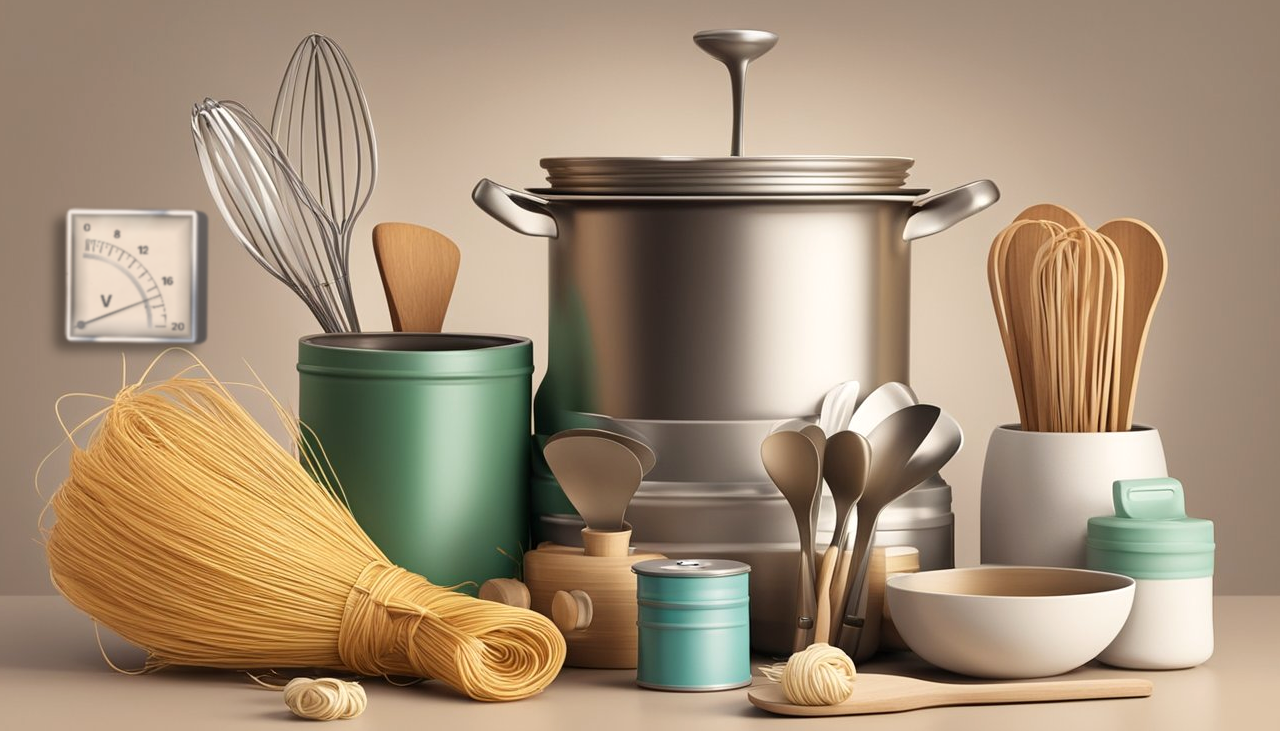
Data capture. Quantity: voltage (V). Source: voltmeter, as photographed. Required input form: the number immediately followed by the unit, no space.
17V
